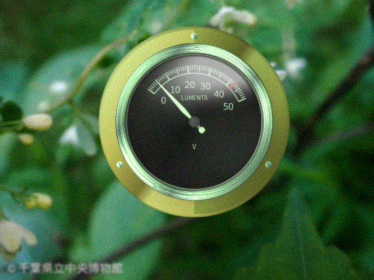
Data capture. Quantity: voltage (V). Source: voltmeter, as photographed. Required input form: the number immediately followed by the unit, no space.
5V
